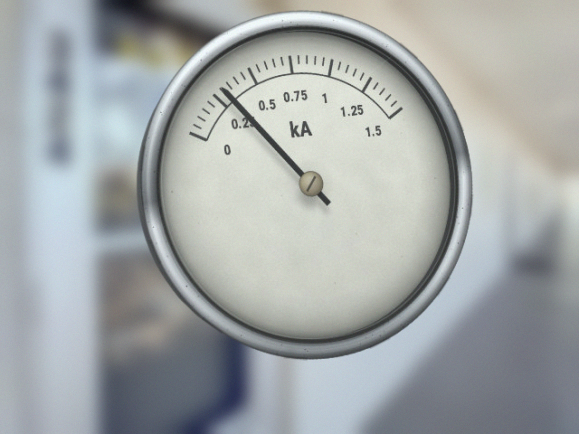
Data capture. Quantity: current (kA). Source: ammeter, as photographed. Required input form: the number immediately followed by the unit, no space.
0.3kA
